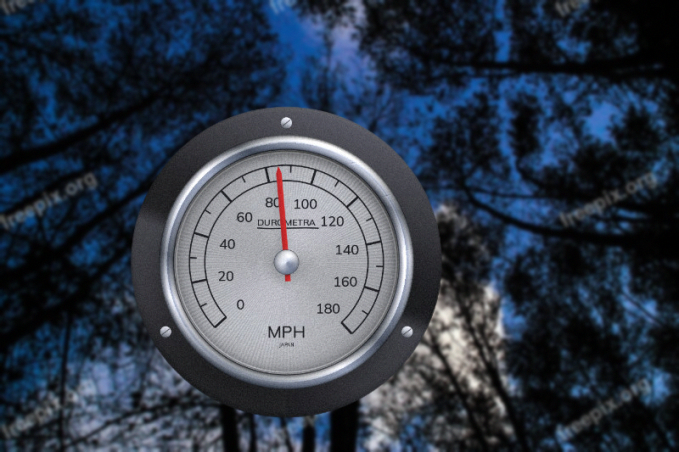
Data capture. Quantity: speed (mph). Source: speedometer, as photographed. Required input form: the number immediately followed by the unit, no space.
85mph
